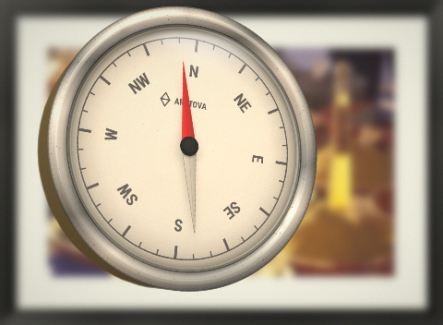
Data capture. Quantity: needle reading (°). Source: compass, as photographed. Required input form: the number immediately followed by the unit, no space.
350°
